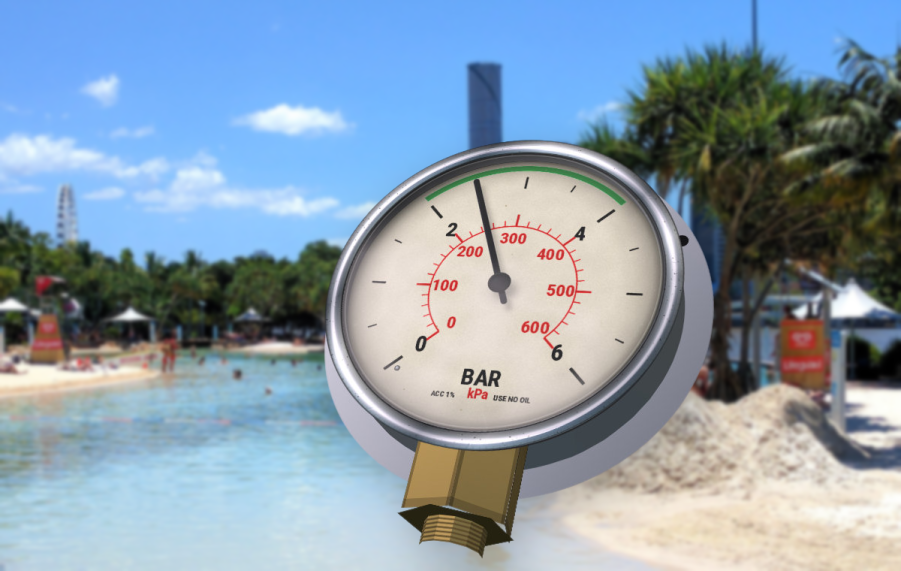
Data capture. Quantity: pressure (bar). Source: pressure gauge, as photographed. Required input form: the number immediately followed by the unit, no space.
2.5bar
